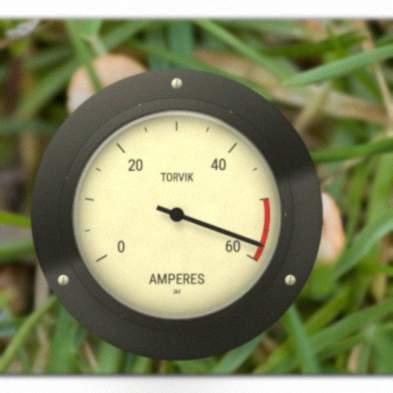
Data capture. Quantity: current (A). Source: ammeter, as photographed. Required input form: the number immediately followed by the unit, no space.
57.5A
